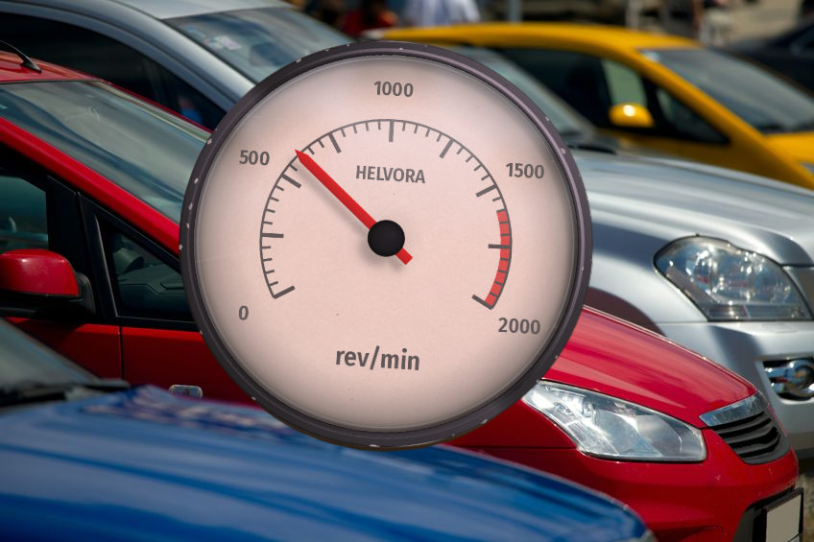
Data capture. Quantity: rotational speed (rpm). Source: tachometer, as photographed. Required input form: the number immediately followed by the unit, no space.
600rpm
